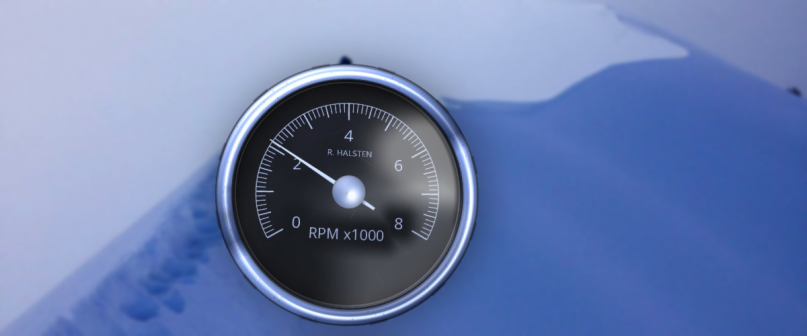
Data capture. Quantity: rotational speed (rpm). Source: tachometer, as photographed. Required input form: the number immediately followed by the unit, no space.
2100rpm
